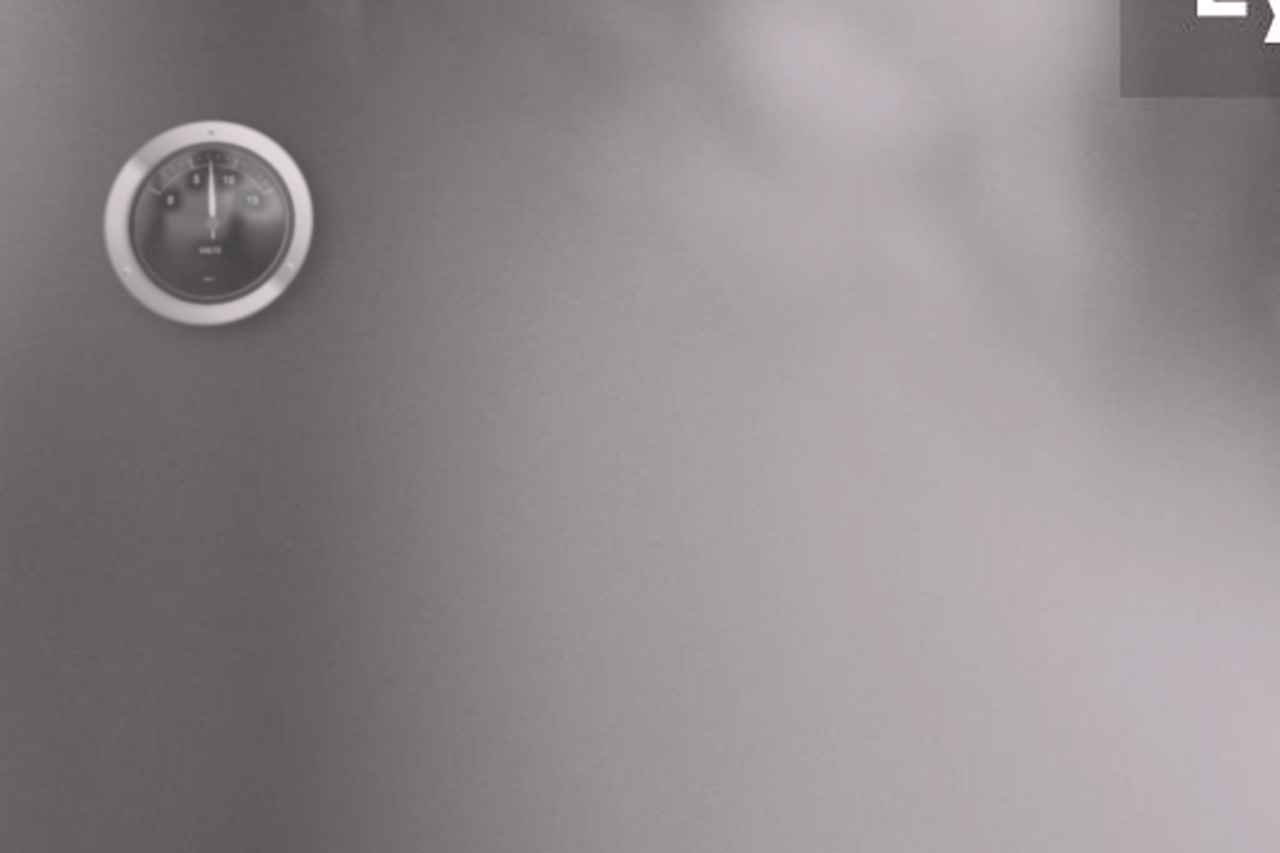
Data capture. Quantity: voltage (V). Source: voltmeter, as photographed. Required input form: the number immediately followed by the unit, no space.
7V
